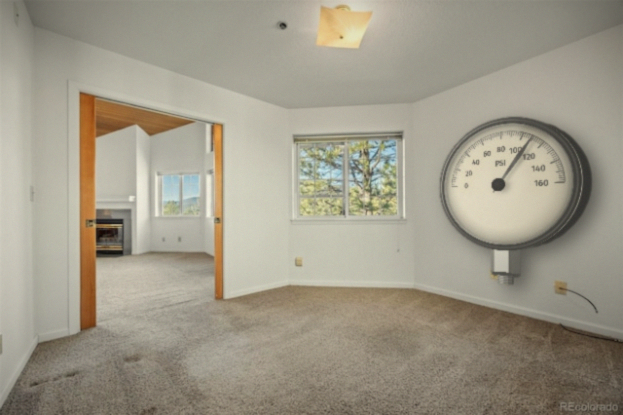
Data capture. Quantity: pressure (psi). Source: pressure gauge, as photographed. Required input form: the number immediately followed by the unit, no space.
110psi
